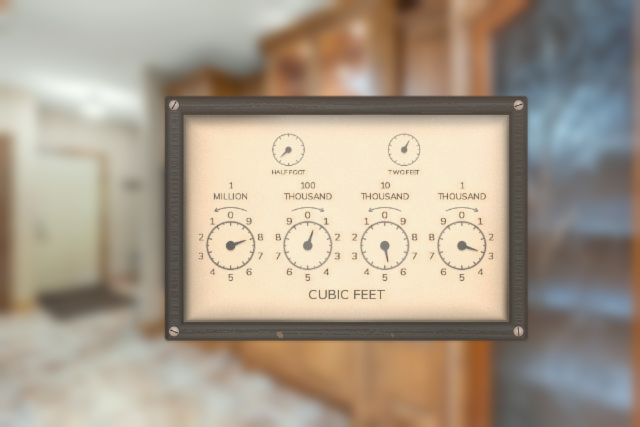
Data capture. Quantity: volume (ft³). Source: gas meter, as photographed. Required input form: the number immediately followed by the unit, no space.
805300ft³
